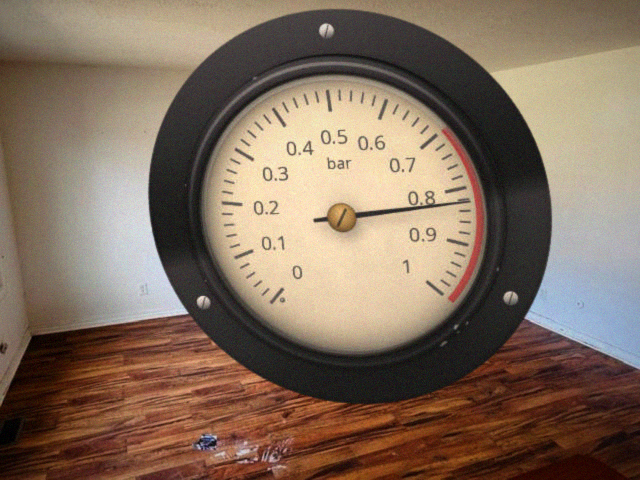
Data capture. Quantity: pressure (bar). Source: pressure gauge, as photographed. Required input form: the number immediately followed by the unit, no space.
0.82bar
